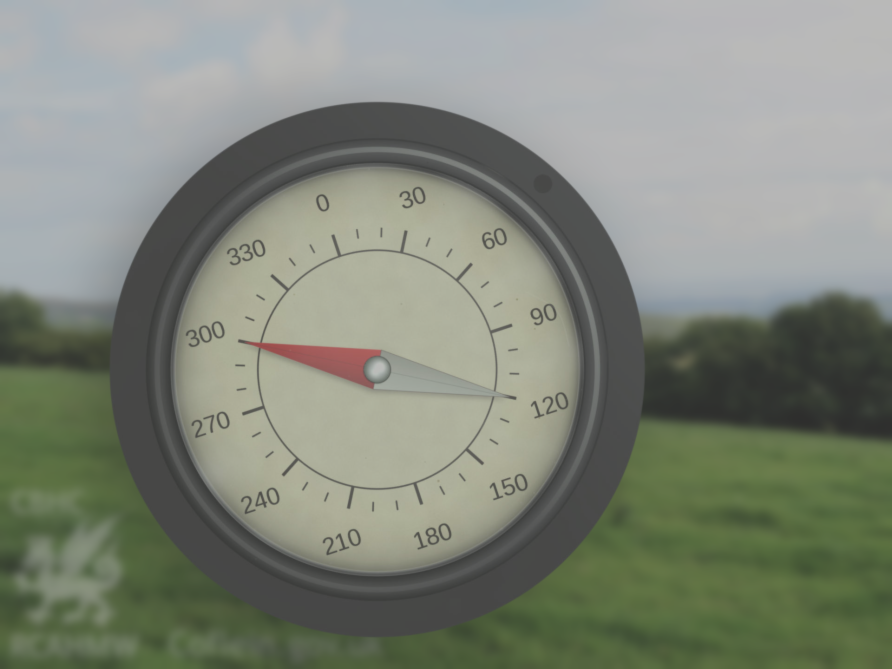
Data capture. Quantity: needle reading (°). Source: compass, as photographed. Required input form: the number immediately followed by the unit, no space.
300°
